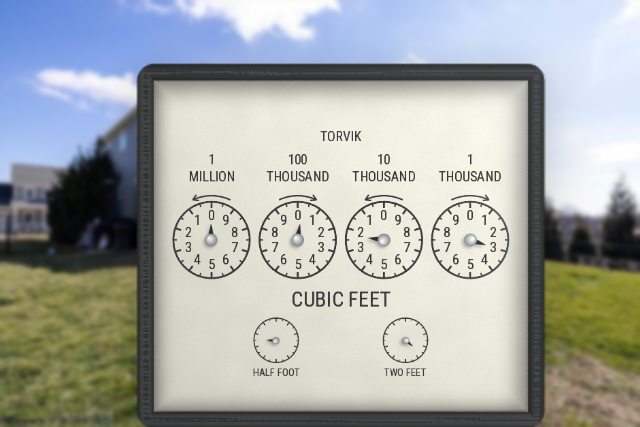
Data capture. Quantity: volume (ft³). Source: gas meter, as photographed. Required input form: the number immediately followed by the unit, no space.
2300ft³
